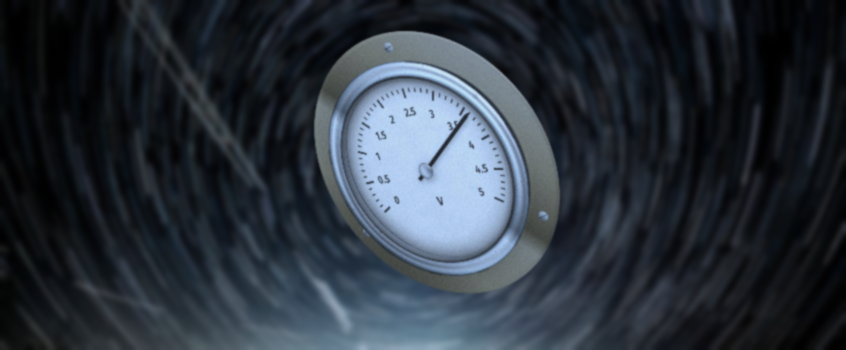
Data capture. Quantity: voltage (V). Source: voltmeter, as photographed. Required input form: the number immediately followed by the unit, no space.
3.6V
